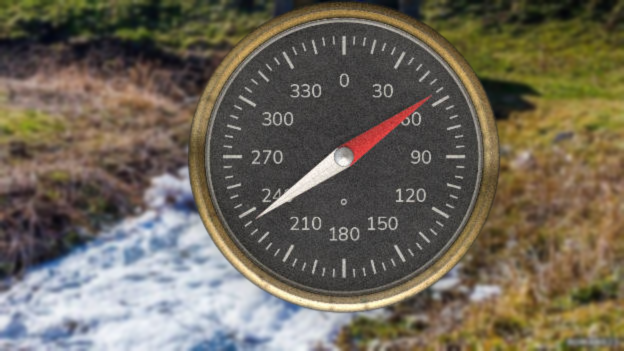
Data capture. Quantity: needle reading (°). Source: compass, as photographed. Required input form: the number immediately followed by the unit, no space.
55°
